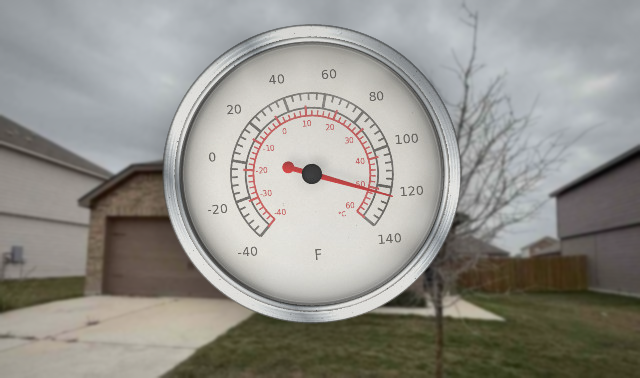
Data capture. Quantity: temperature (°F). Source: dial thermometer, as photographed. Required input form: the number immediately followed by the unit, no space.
124°F
